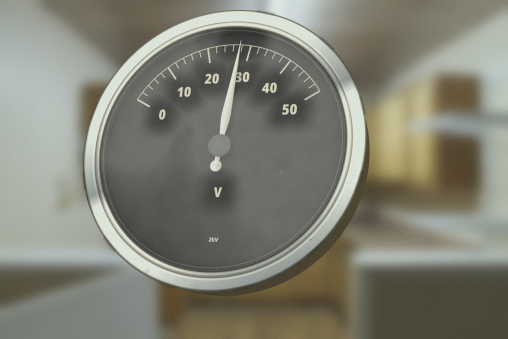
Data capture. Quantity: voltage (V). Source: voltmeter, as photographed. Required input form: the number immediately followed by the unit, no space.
28V
